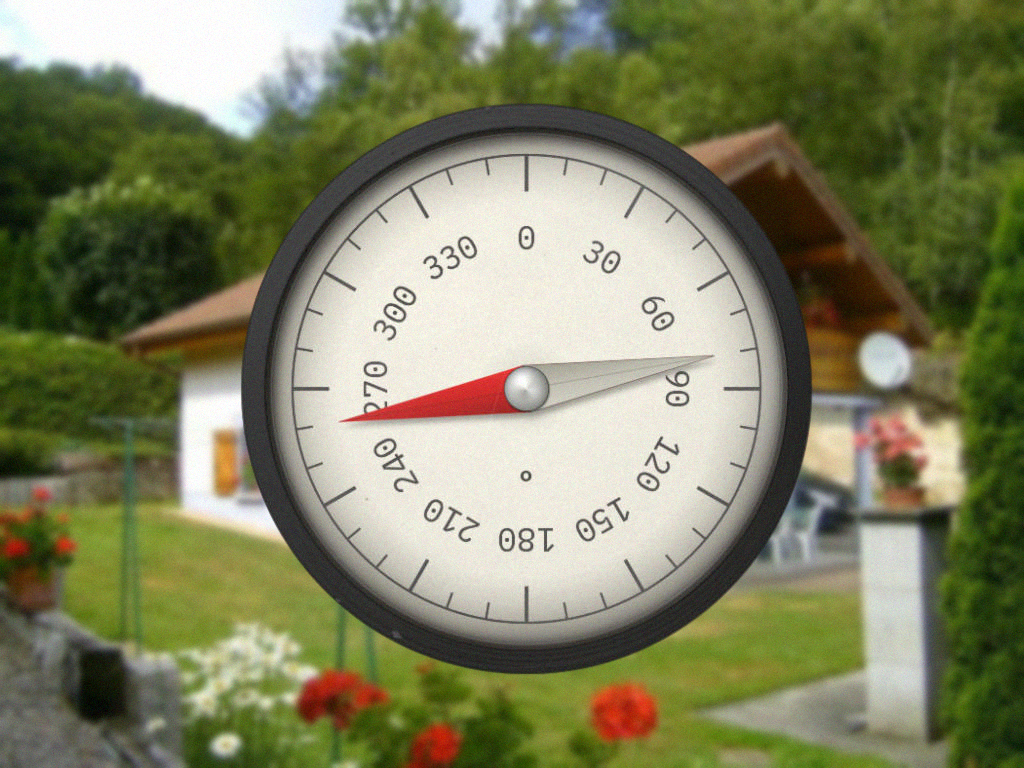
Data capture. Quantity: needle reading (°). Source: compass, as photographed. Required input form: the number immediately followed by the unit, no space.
260°
